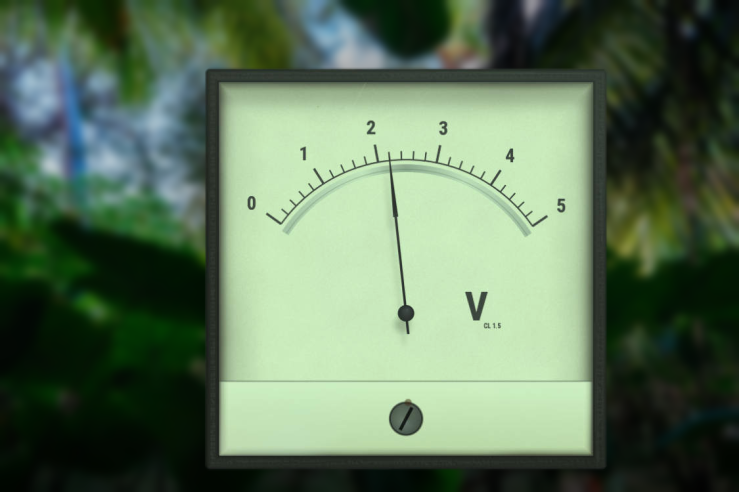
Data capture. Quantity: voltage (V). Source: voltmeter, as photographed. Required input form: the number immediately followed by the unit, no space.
2.2V
